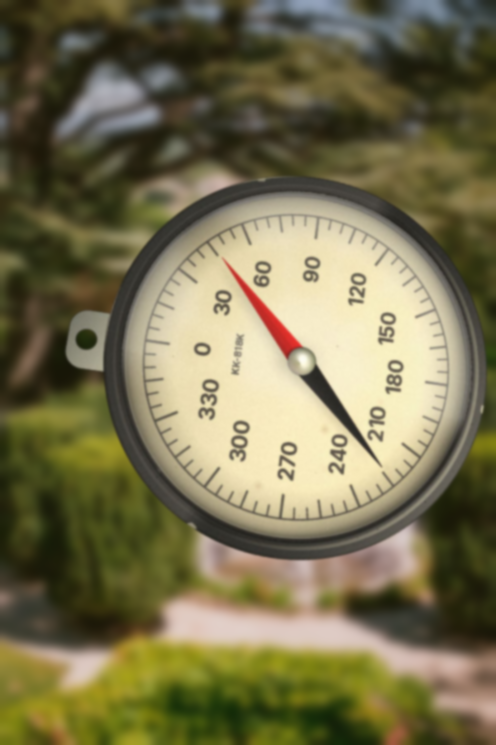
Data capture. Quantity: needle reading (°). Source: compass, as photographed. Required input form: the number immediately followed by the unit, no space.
45°
